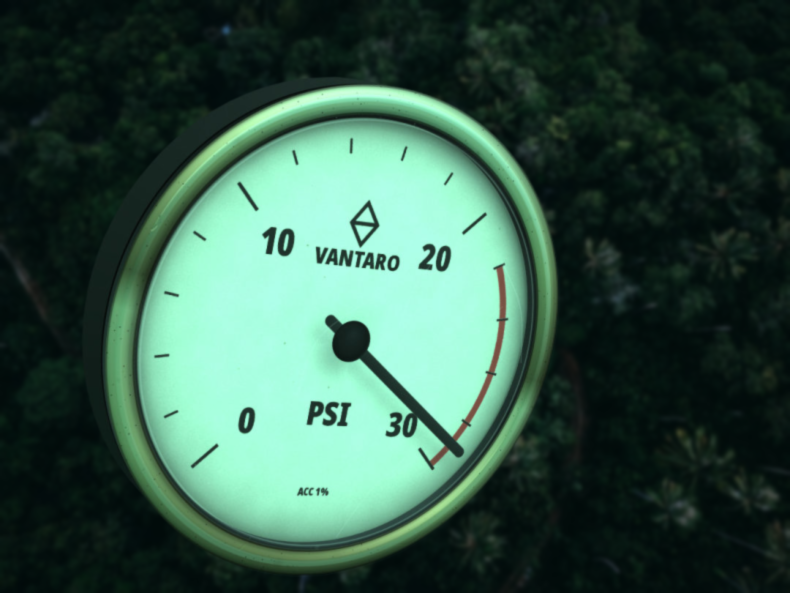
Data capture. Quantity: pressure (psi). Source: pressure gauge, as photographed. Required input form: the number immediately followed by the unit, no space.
29psi
